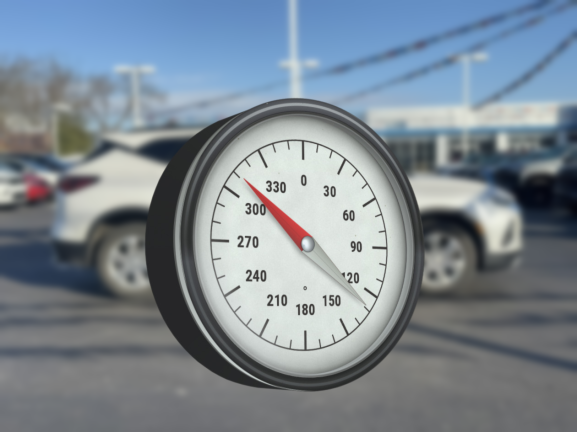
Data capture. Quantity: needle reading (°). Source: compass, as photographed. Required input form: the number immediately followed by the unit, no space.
310°
